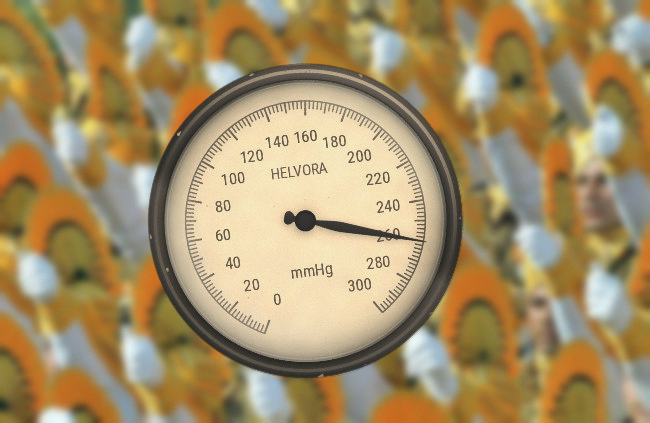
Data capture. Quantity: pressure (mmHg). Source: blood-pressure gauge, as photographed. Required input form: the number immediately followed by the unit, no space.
260mmHg
